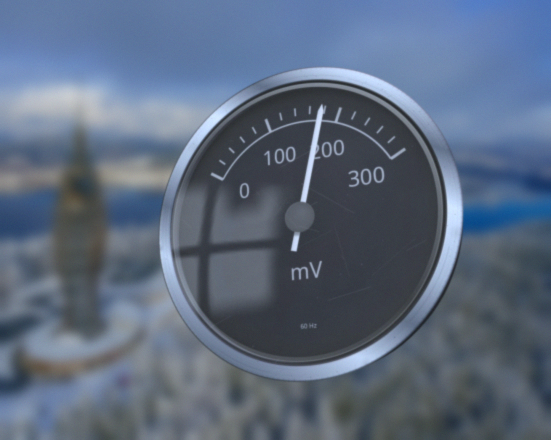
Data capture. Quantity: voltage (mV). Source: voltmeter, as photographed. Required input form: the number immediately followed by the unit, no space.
180mV
